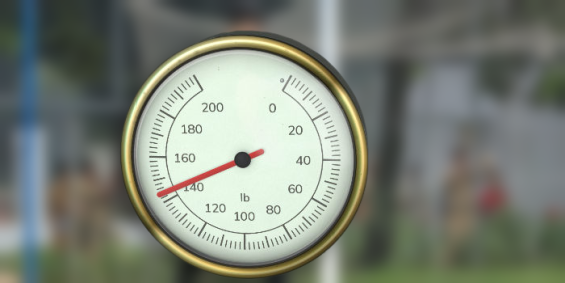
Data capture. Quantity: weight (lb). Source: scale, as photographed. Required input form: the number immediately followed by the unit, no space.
144lb
